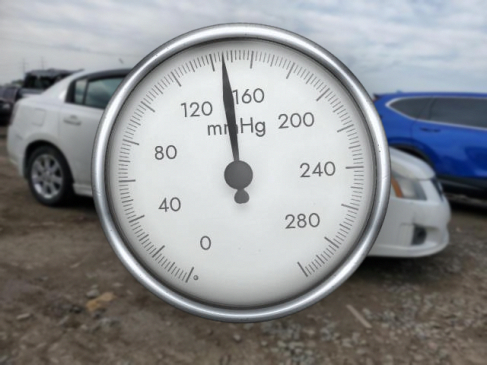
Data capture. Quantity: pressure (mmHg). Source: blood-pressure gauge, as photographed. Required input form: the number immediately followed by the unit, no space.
146mmHg
